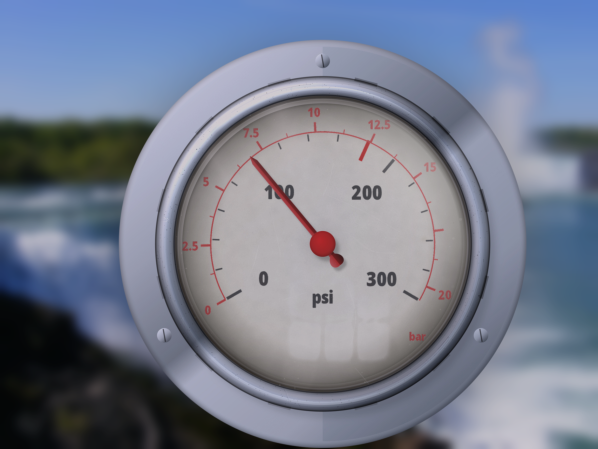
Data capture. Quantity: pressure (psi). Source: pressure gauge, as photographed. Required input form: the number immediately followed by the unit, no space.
100psi
